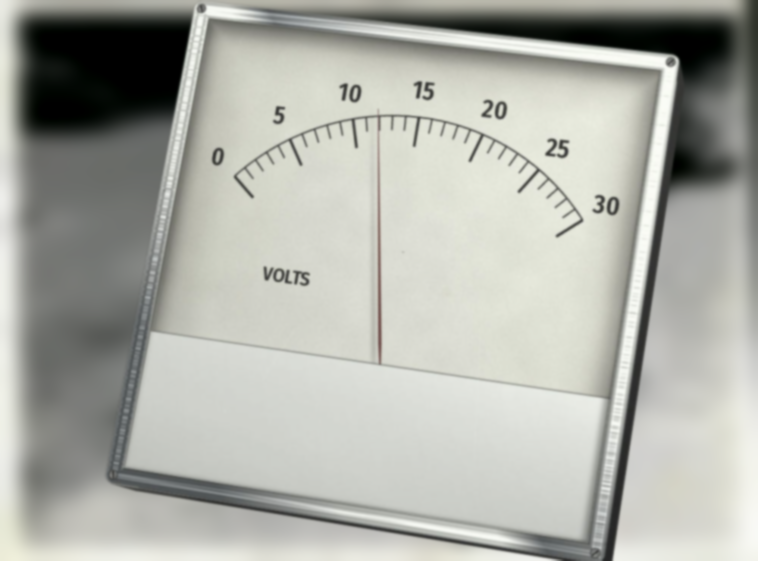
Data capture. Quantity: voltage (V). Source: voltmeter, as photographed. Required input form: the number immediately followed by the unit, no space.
12V
